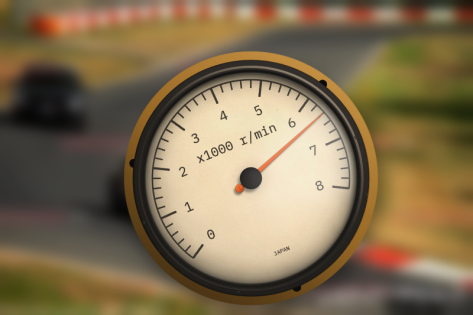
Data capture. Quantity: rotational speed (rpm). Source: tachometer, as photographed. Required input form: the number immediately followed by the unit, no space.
6400rpm
